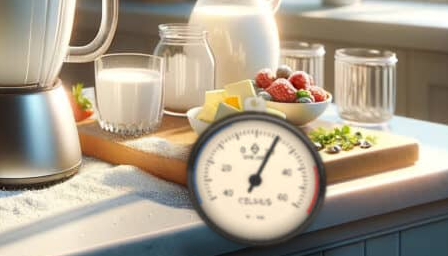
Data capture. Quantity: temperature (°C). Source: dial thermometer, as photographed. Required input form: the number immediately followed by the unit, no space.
20°C
